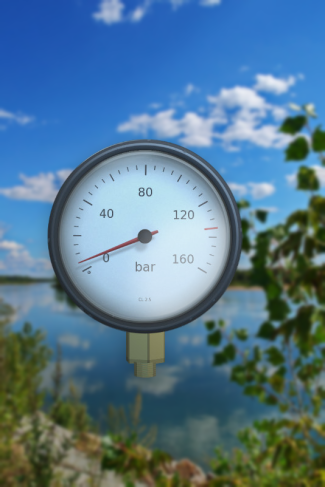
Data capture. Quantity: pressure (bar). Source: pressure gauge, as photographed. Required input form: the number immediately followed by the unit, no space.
5bar
